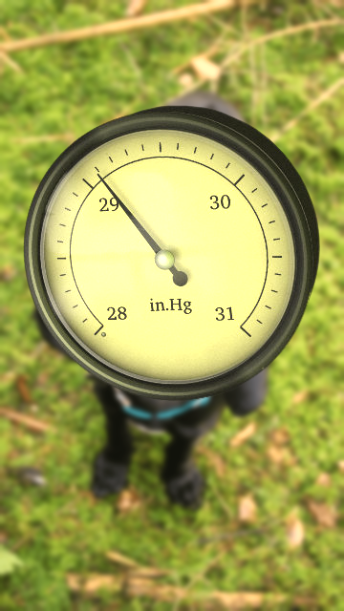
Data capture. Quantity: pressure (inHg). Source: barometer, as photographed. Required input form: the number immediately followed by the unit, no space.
29.1inHg
